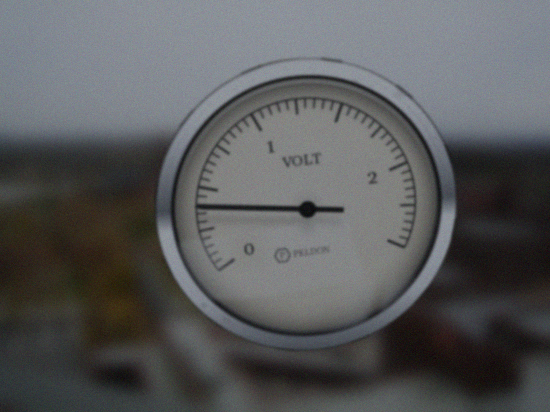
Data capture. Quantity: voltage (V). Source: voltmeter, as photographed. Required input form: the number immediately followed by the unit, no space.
0.4V
